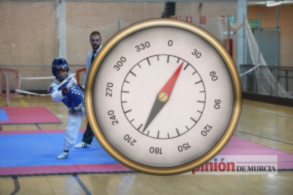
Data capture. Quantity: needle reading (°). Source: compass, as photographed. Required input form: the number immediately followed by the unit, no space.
22.5°
